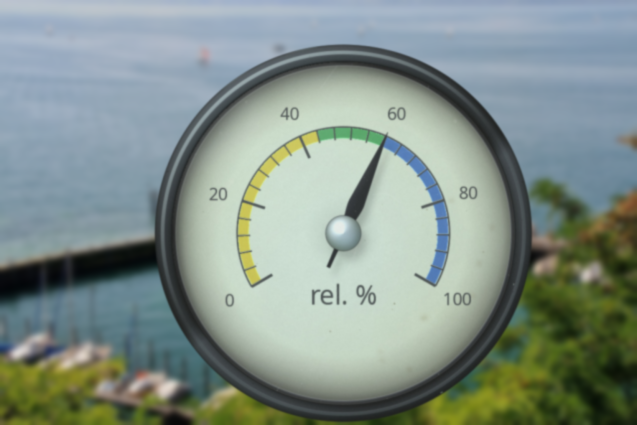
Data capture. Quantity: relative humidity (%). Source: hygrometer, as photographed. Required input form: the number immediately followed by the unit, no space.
60%
